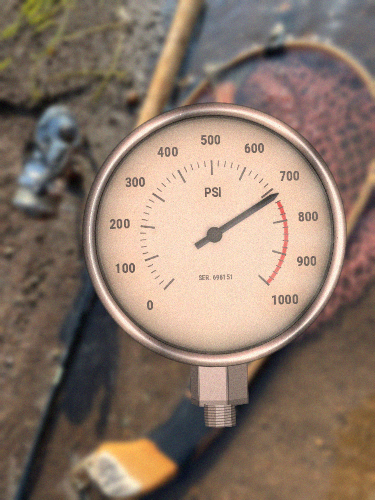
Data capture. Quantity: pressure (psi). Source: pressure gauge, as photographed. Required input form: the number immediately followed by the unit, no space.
720psi
